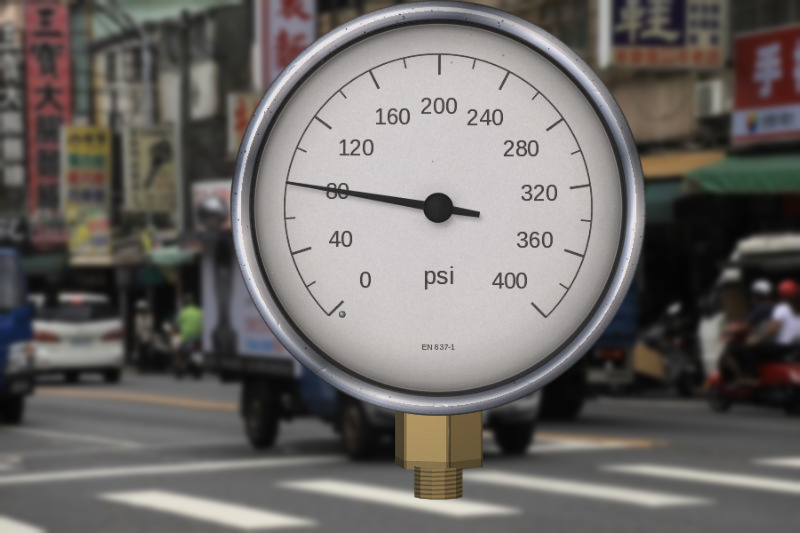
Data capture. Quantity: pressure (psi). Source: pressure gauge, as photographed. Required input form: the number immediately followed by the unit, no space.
80psi
